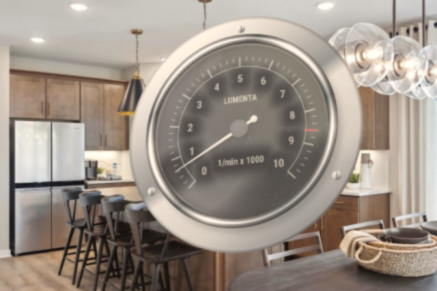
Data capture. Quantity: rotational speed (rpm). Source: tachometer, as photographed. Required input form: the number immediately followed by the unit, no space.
600rpm
